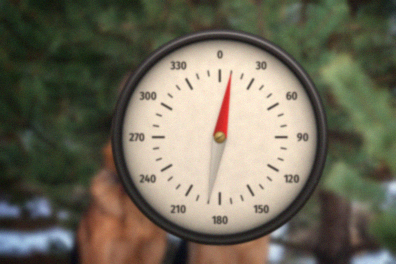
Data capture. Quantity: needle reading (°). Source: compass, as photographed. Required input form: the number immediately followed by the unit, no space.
10°
